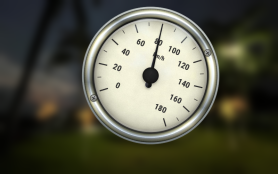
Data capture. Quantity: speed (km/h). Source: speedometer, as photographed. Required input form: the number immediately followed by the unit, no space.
80km/h
